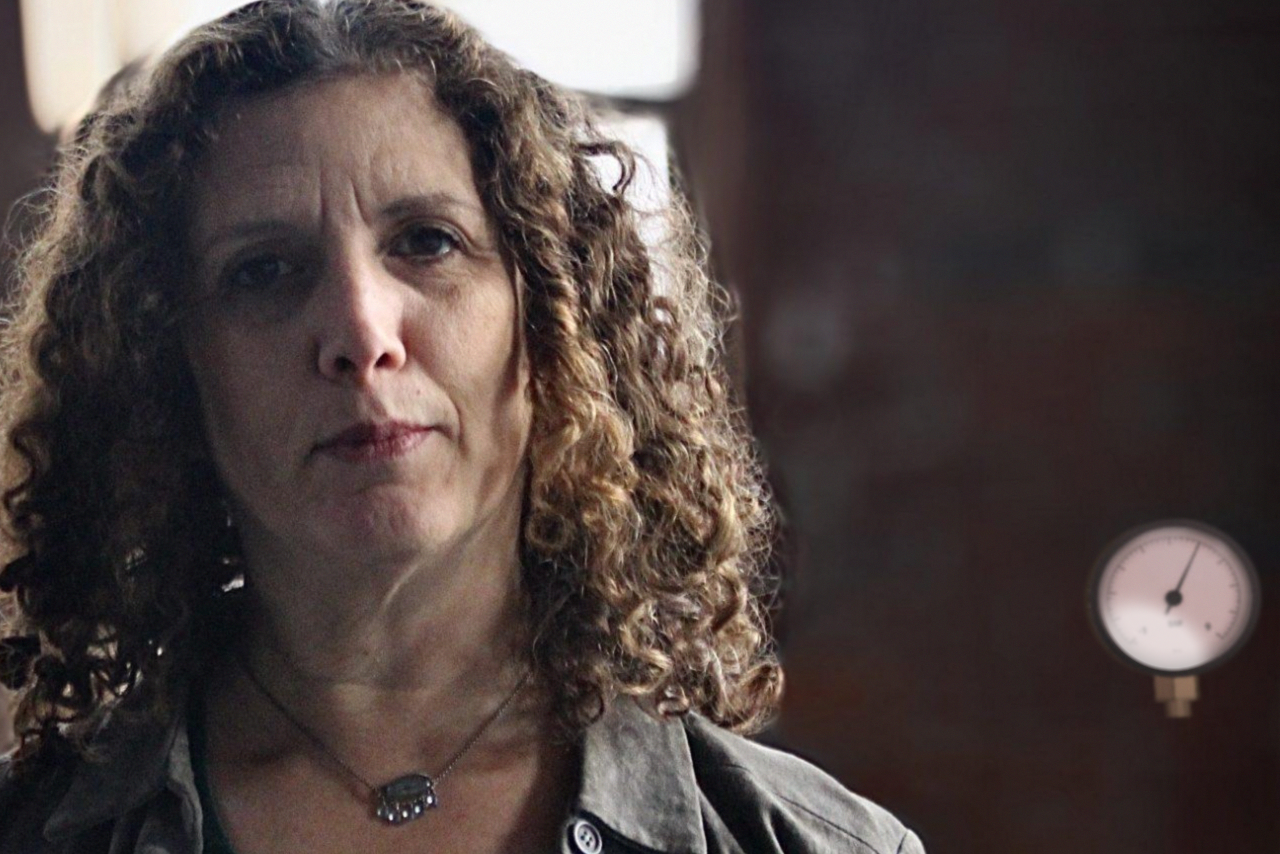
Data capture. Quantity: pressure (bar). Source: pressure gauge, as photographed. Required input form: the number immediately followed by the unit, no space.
5bar
